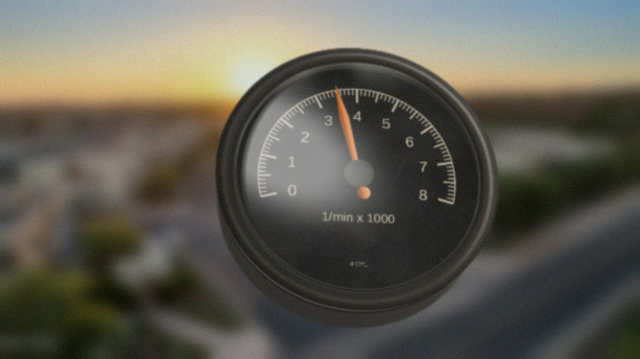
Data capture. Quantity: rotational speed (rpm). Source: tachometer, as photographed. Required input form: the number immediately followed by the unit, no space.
3500rpm
